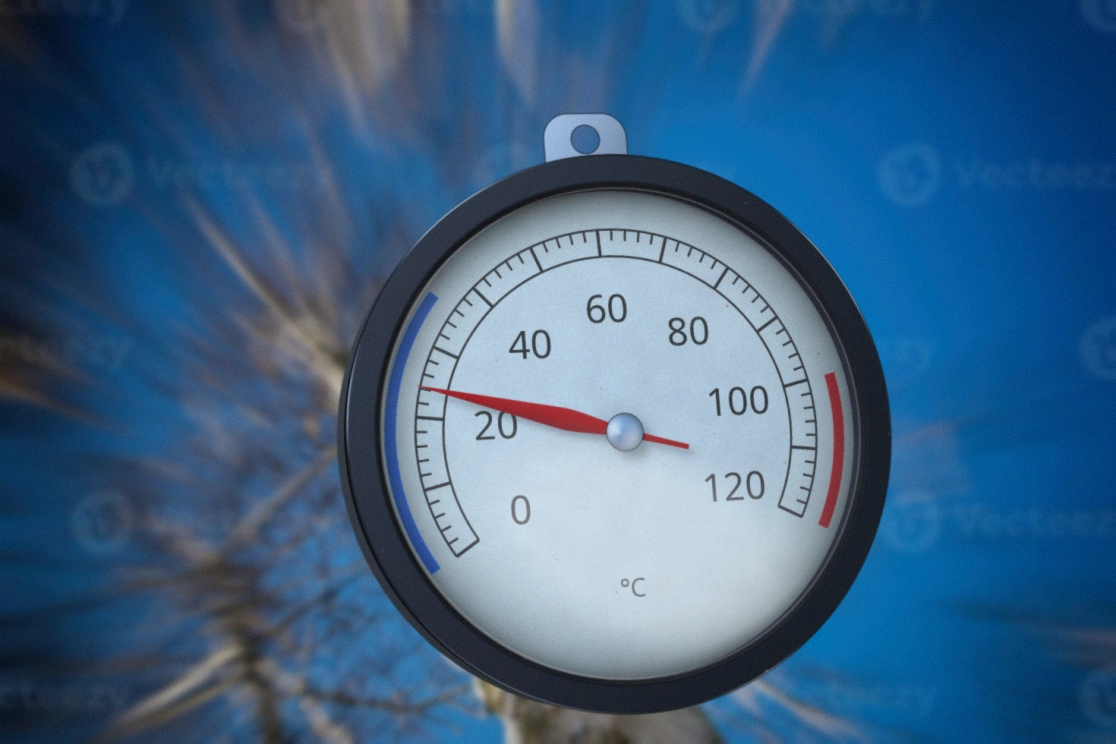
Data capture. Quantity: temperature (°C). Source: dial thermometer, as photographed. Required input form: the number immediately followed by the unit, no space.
24°C
